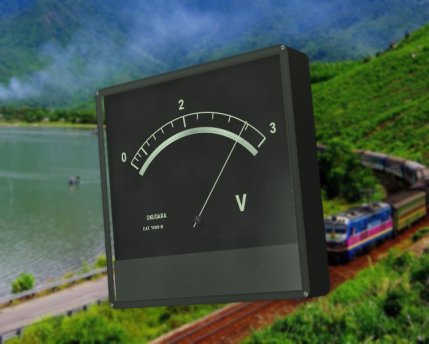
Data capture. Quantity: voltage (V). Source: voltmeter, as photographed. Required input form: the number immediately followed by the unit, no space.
2.8V
